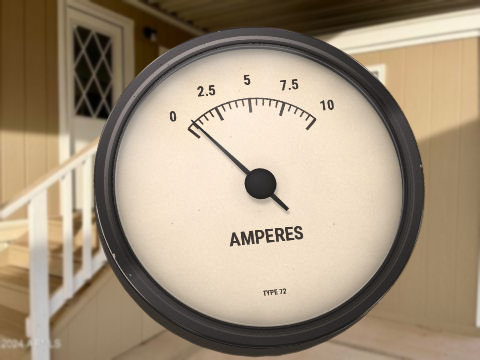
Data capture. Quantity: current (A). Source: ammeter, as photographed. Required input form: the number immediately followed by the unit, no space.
0.5A
